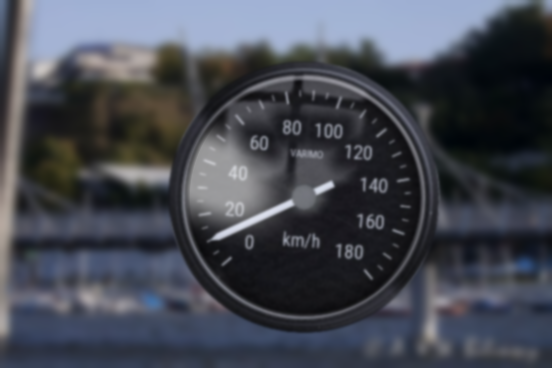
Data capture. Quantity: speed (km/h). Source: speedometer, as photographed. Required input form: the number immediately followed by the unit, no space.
10km/h
